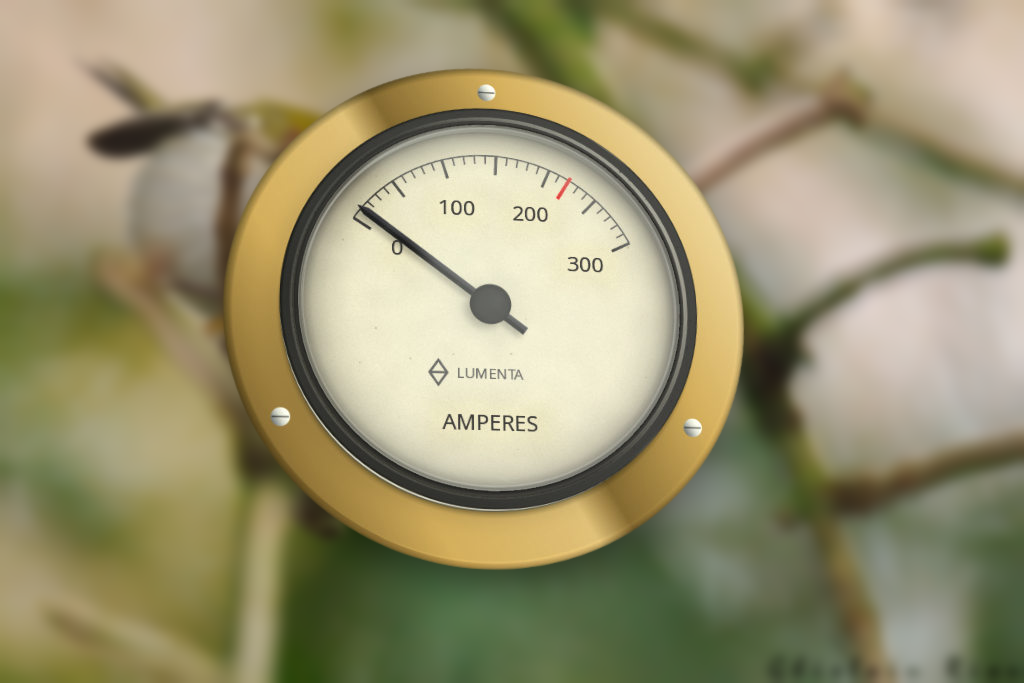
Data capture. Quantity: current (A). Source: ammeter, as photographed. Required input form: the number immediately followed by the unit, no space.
10A
